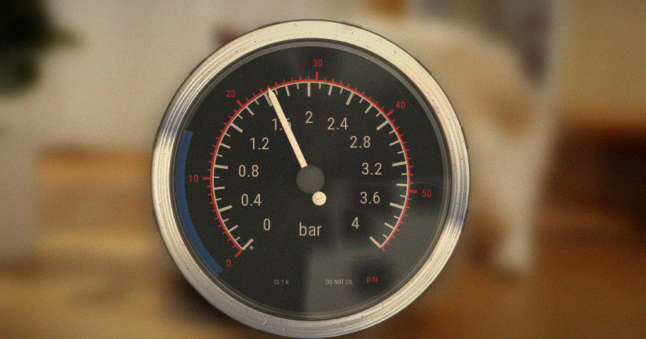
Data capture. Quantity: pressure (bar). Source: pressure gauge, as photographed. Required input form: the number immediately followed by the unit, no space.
1.65bar
